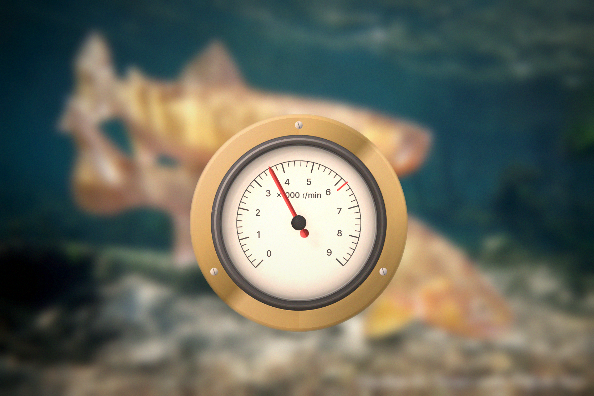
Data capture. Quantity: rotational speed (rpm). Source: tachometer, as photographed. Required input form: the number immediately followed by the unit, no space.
3600rpm
